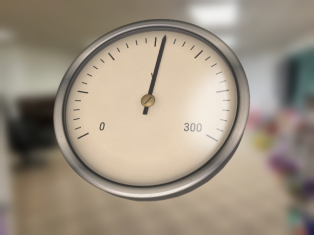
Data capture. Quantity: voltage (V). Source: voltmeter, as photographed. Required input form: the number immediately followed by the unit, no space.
160V
